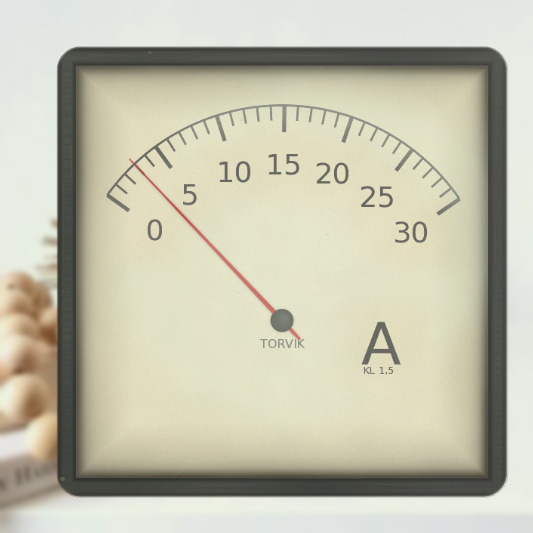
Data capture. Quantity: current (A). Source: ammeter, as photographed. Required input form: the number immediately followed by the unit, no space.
3A
